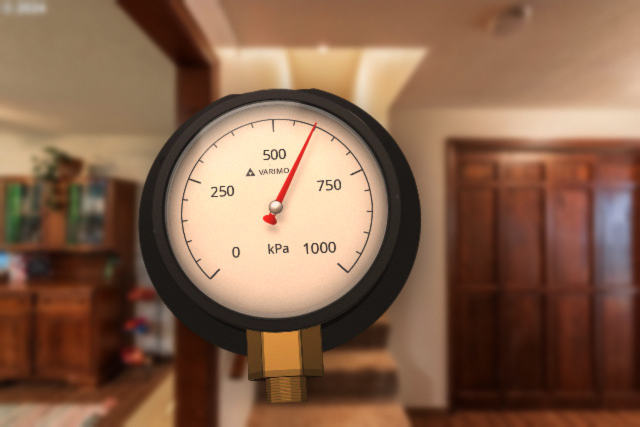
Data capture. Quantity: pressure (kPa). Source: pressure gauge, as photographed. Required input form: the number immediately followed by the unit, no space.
600kPa
